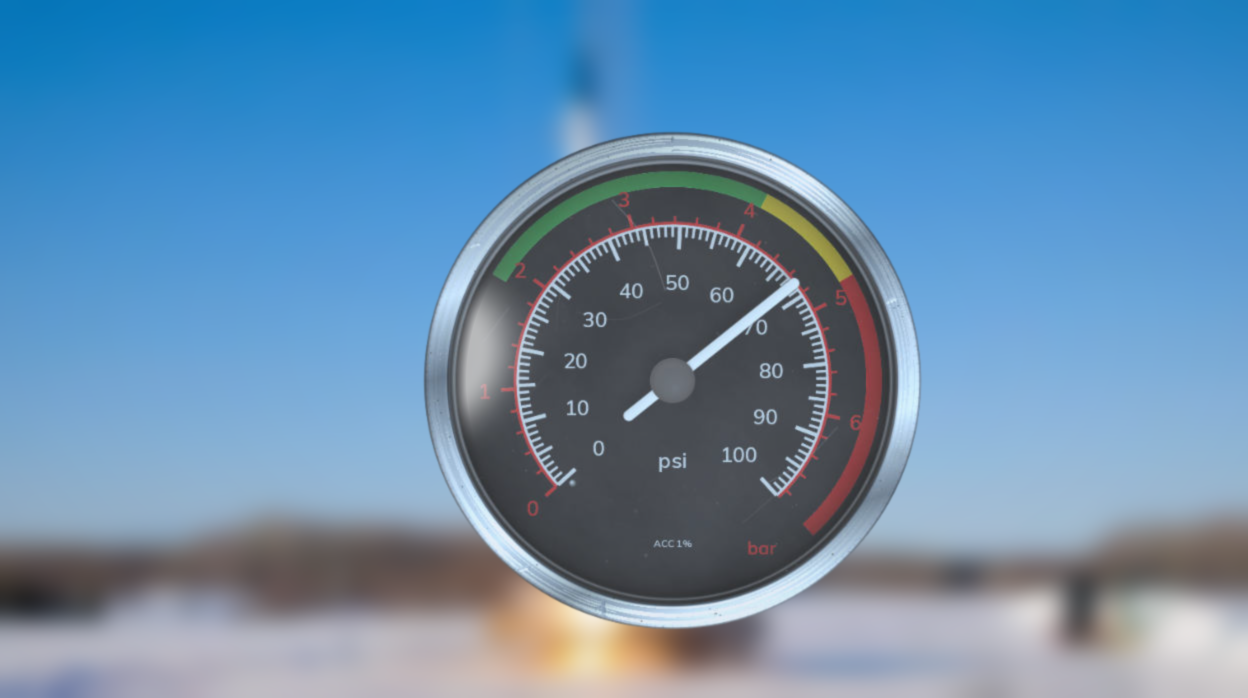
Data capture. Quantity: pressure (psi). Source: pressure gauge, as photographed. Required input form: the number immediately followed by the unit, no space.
68psi
